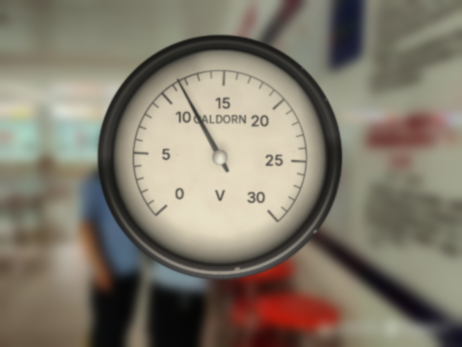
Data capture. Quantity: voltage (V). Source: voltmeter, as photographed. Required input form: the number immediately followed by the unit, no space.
11.5V
